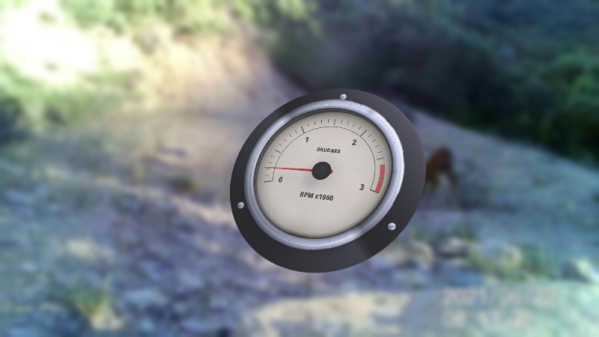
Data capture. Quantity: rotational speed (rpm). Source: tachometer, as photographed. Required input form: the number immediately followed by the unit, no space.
200rpm
